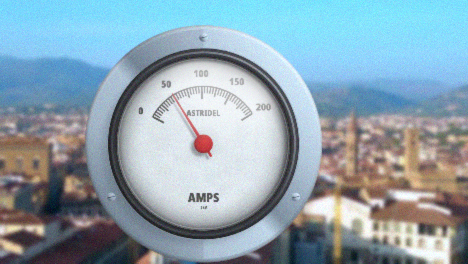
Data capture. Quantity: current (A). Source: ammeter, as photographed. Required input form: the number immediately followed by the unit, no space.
50A
